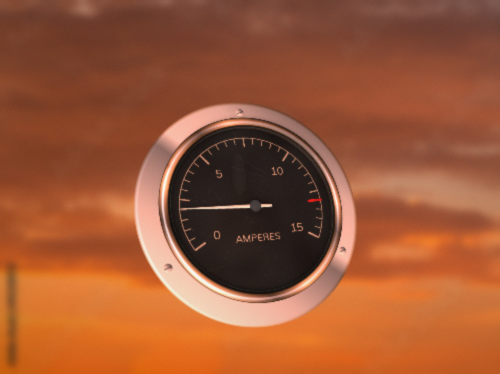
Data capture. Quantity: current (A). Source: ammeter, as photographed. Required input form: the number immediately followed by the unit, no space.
2A
